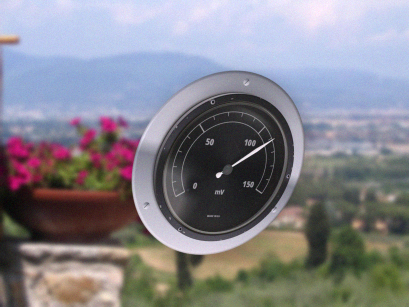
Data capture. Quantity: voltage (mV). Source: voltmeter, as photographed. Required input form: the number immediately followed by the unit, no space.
110mV
